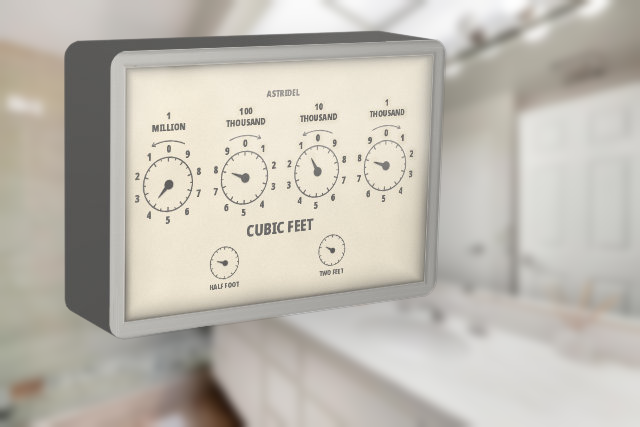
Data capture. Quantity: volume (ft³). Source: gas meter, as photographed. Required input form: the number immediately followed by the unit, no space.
380800ft³
